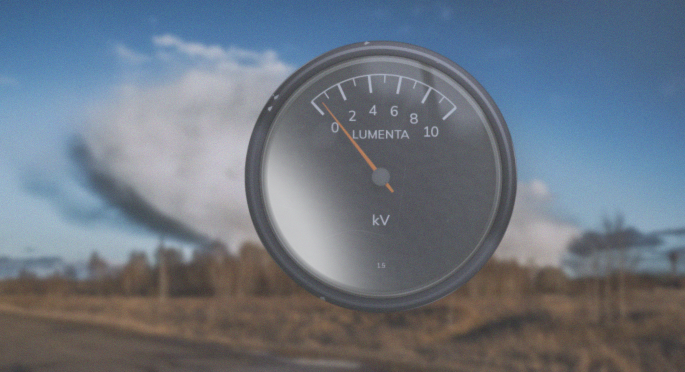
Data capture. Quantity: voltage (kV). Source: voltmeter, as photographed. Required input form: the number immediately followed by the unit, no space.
0.5kV
